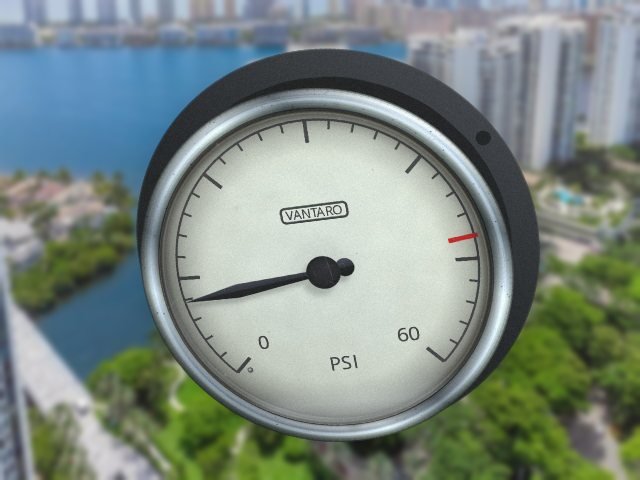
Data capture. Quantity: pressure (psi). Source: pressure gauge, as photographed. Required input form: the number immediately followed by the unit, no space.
8psi
